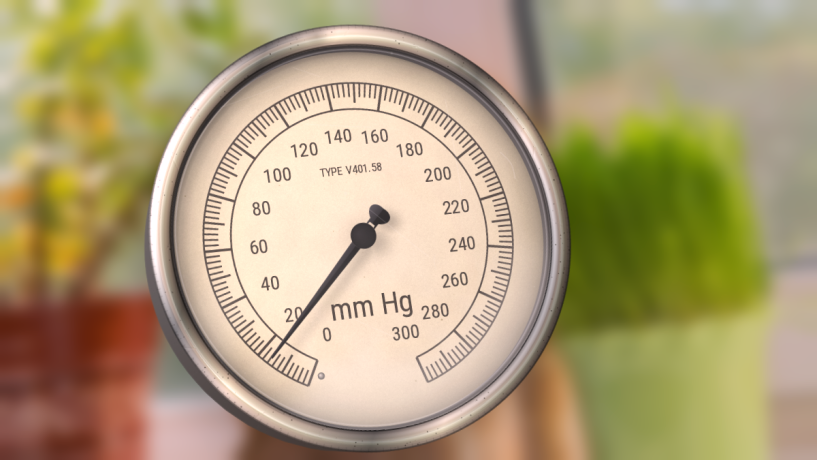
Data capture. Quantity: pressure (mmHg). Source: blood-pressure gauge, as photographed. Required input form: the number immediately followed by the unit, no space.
16mmHg
